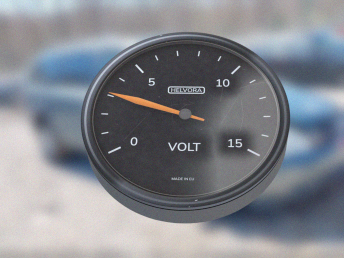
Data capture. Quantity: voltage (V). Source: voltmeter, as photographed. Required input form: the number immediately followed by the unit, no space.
3V
